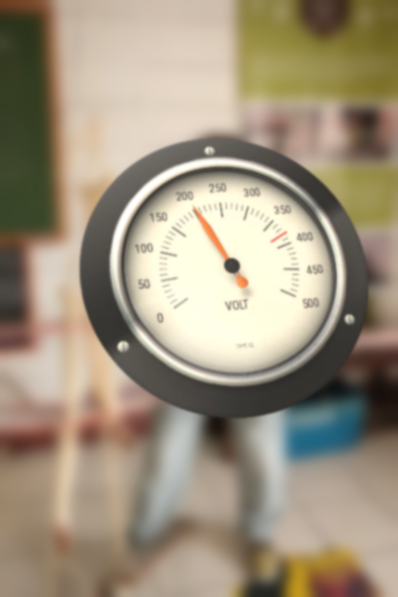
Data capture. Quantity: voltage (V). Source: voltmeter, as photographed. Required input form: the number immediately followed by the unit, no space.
200V
